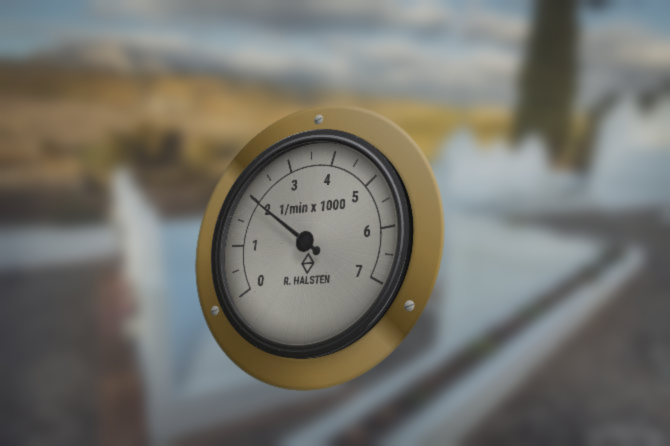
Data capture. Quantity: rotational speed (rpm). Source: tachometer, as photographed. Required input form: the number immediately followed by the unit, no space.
2000rpm
